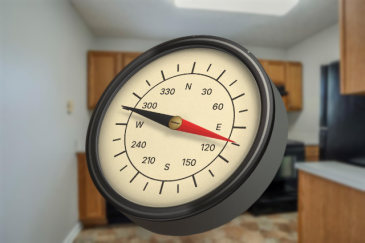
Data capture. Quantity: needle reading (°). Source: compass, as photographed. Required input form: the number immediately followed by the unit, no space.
105°
